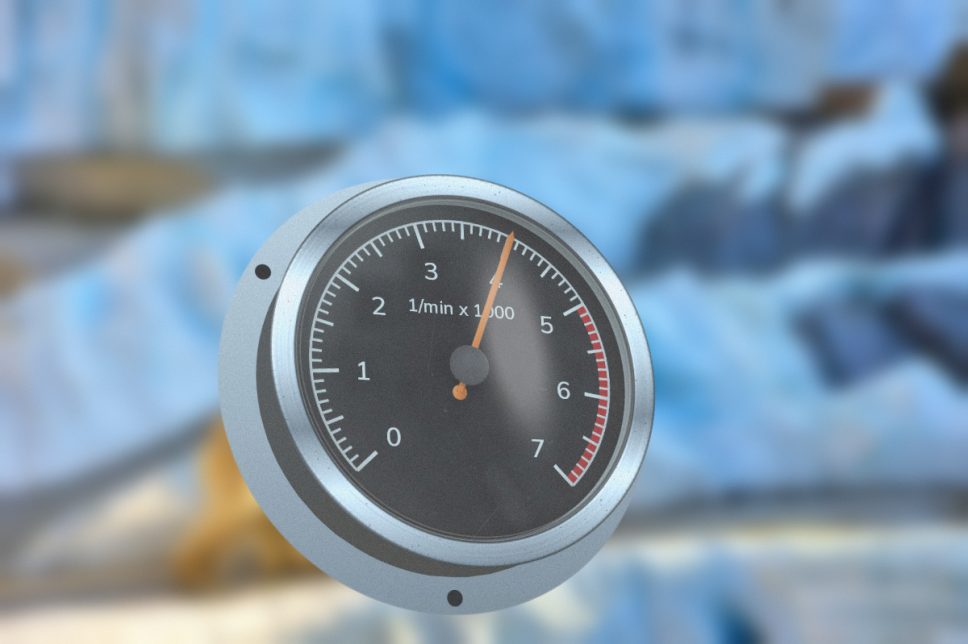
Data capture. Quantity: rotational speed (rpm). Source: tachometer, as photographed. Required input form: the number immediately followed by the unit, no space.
4000rpm
